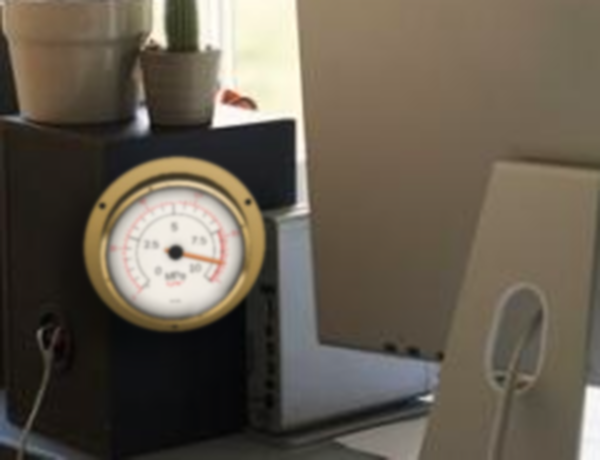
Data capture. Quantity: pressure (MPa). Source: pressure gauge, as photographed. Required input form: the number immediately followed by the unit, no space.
9MPa
